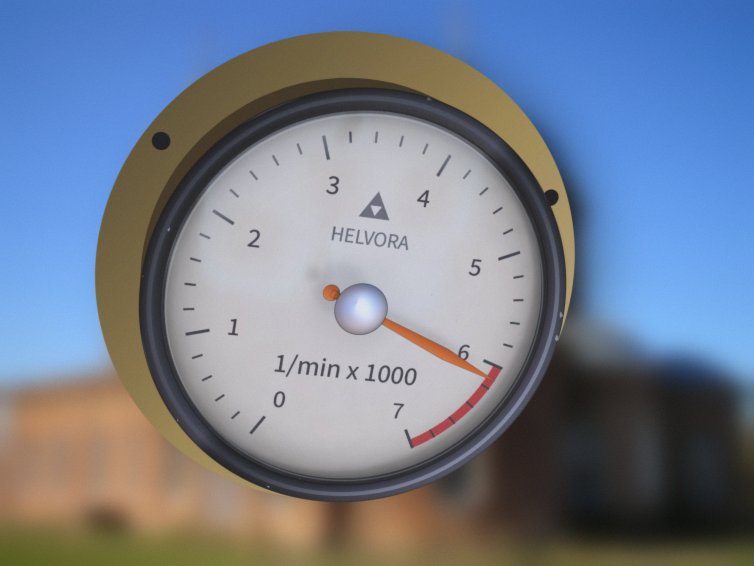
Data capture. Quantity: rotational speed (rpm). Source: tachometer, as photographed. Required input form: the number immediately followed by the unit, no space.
6100rpm
